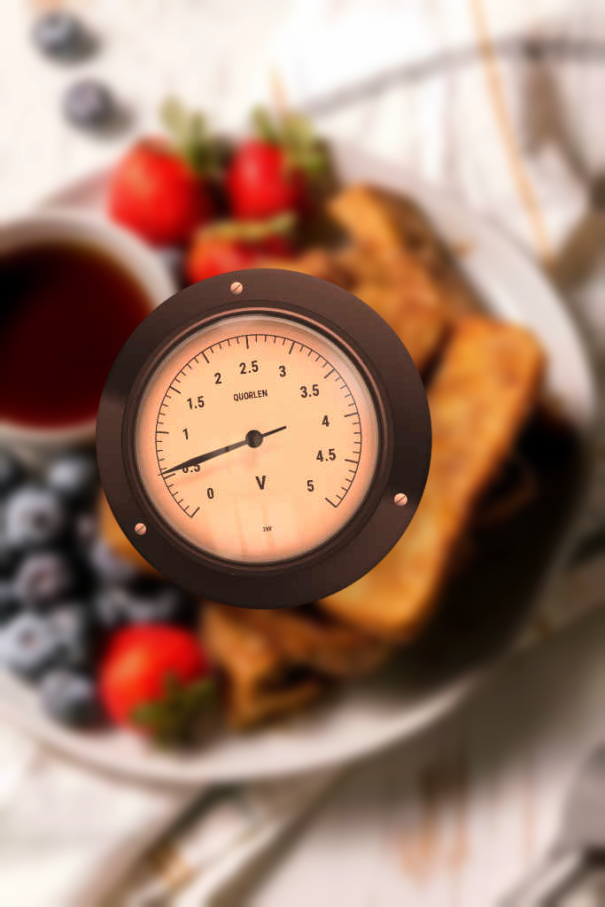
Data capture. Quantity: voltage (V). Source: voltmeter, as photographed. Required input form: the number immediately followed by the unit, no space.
0.55V
